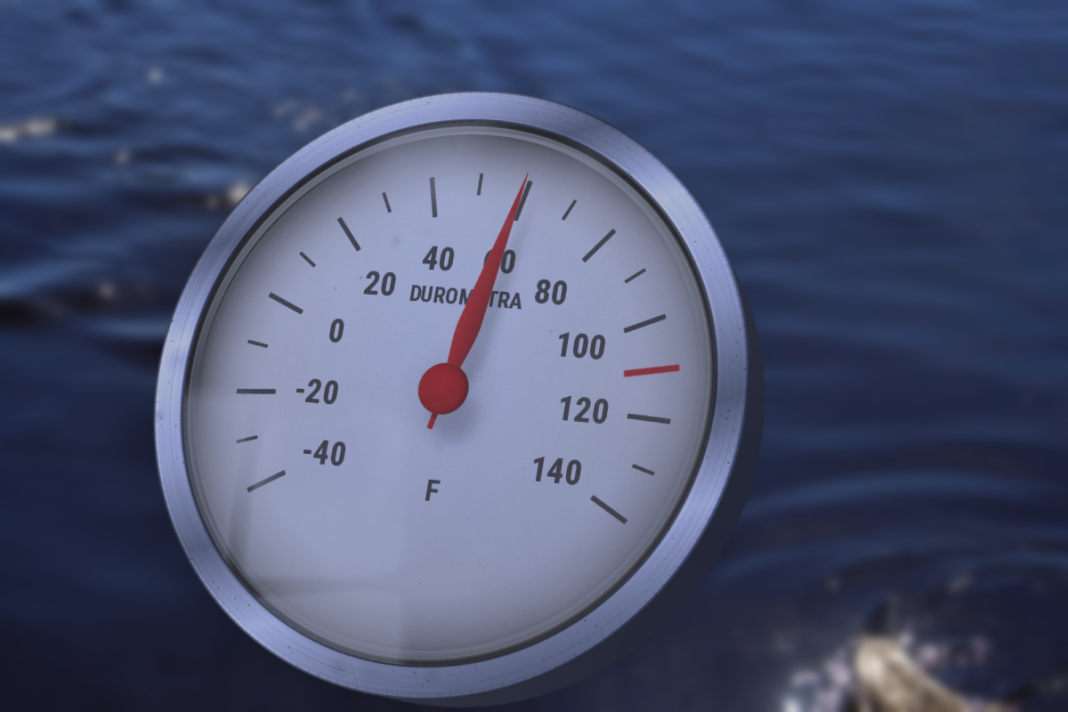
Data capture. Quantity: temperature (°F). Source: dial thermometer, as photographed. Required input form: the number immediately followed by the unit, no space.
60°F
